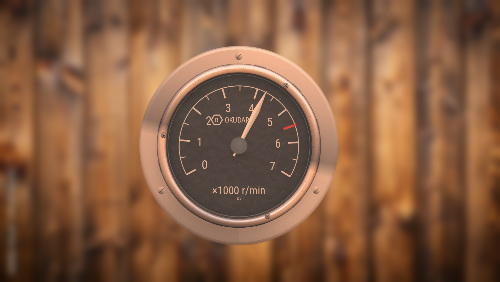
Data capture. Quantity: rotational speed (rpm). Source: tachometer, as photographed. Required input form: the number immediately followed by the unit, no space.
4250rpm
